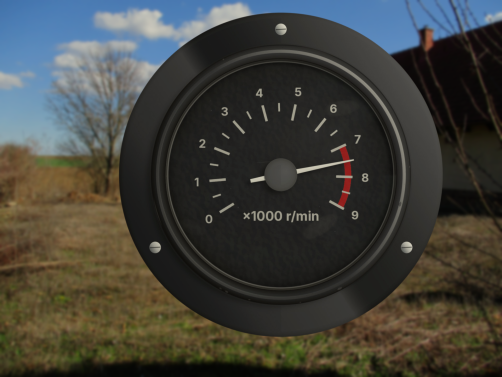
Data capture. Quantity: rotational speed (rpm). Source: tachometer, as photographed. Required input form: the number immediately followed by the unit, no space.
7500rpm
